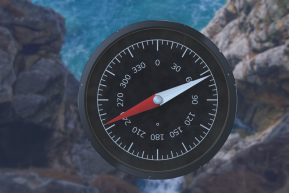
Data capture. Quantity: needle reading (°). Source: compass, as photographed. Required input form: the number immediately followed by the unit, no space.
245°
